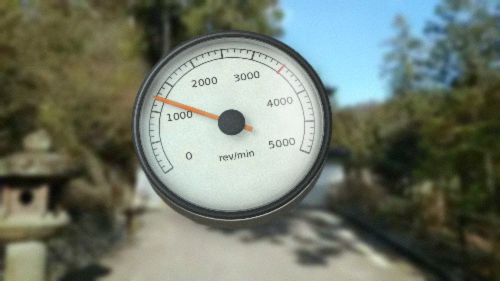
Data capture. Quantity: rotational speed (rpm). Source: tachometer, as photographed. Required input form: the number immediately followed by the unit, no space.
1200rpm
